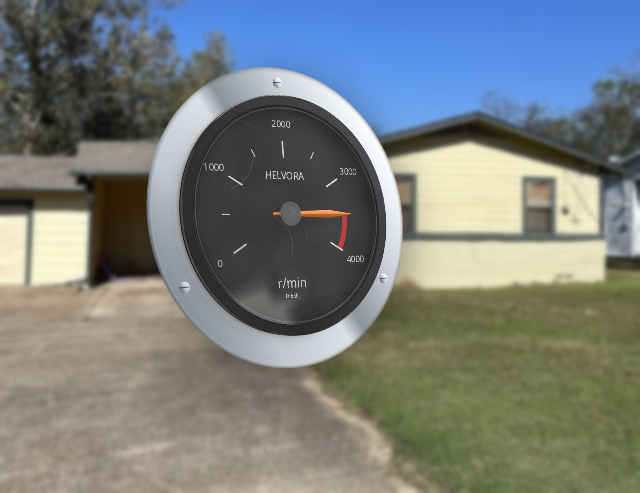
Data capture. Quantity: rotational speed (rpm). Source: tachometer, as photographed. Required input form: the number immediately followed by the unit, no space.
3500rpm
